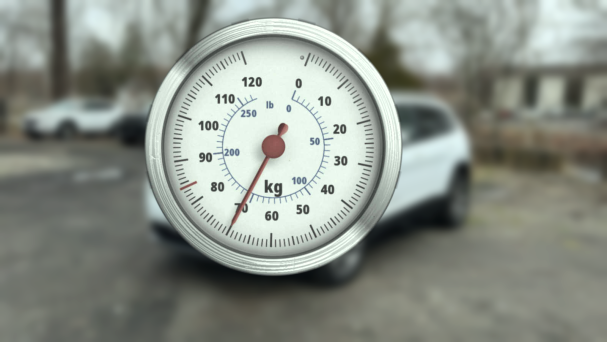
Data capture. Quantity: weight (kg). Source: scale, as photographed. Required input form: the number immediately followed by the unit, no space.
70kg
